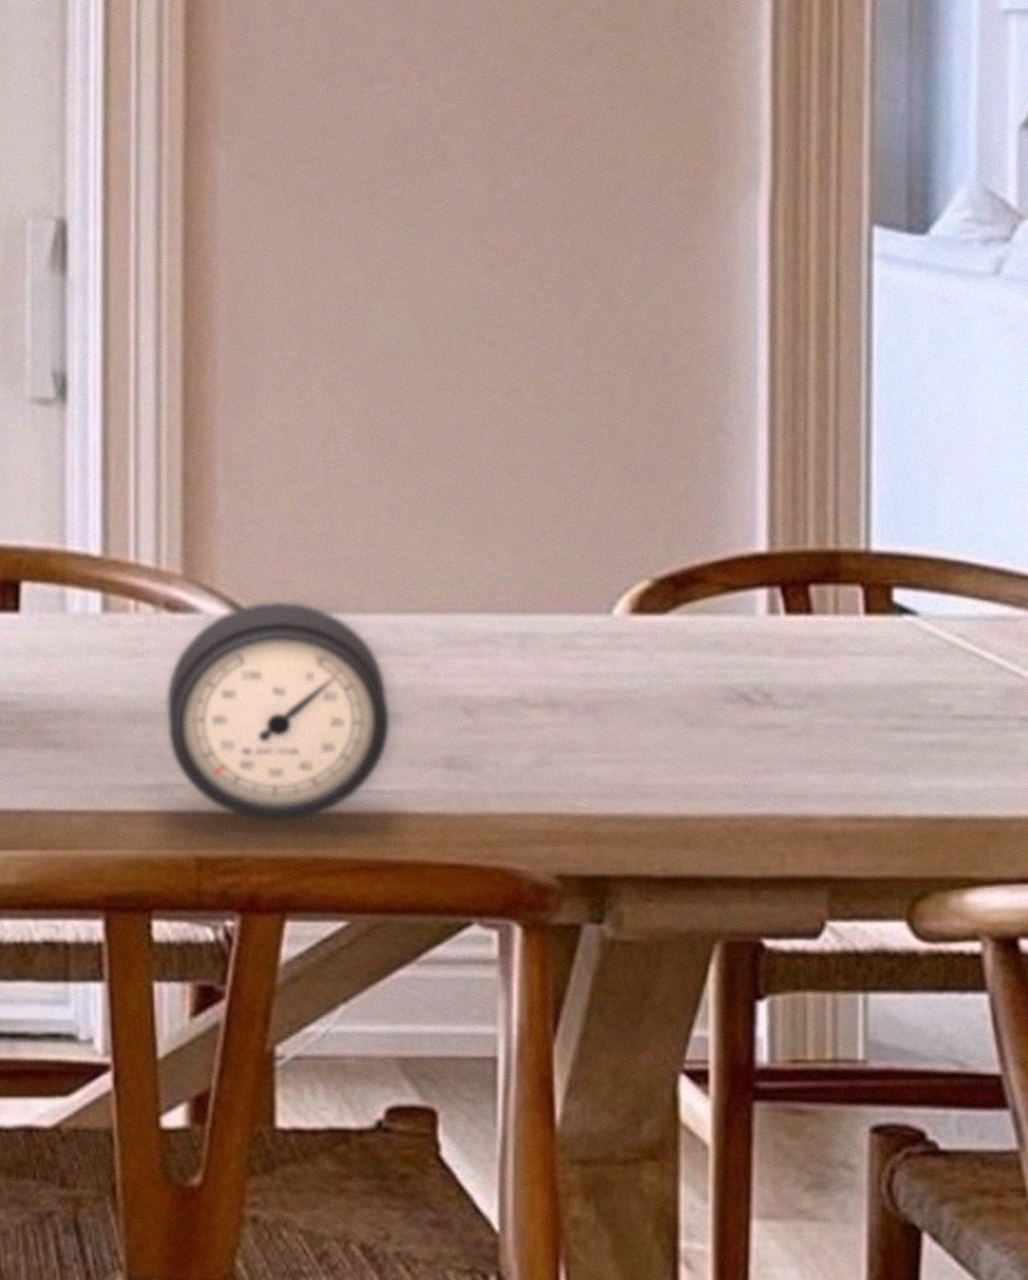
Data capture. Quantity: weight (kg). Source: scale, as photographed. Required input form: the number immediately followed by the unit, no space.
5kg
